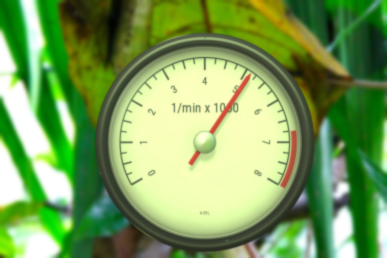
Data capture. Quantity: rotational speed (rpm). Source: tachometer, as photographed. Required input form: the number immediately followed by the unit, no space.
5125rpm
